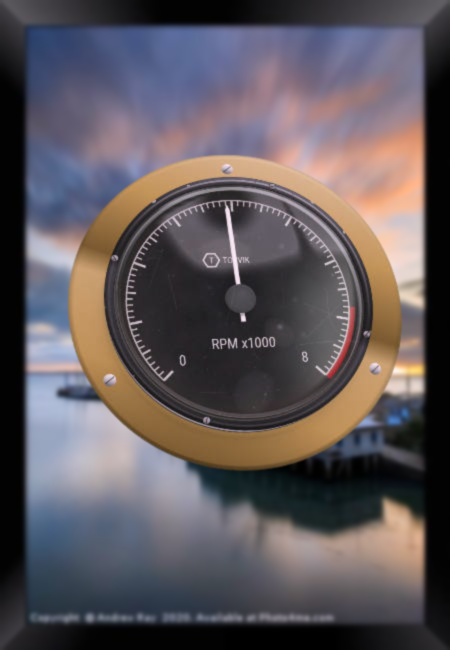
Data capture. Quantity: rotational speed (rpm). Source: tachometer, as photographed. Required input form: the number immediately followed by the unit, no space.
3900rpm
